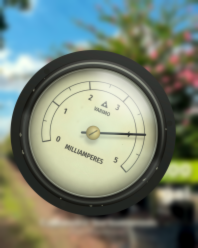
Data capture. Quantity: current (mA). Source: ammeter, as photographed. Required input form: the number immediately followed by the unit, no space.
4mA
